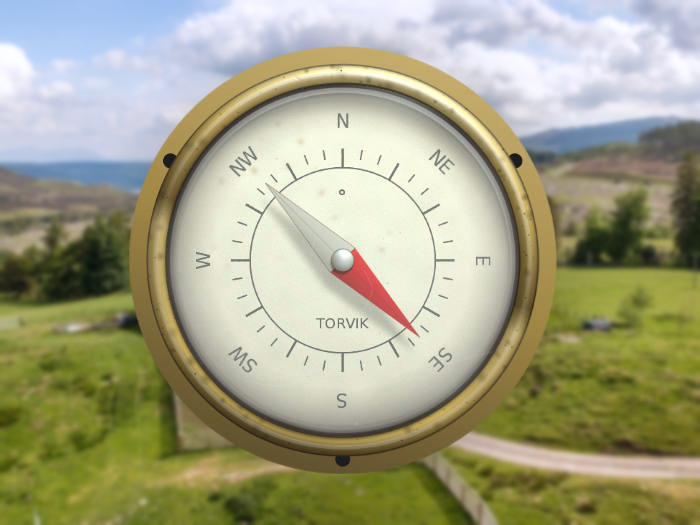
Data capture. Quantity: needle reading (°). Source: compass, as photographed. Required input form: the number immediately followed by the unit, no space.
135°
